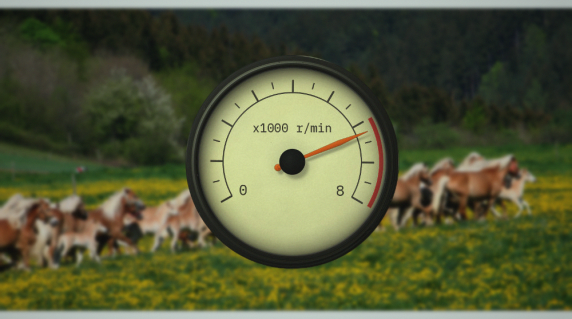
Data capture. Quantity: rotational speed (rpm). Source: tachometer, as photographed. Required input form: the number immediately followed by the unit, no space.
6250rpm
